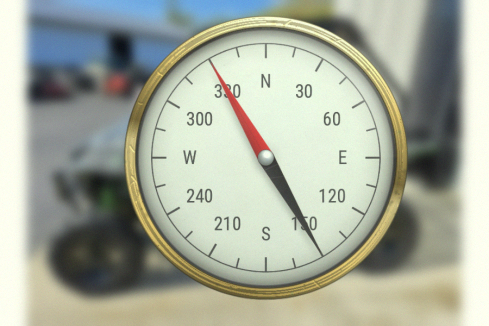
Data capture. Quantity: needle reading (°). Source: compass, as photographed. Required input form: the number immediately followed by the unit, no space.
330°
